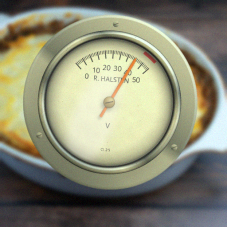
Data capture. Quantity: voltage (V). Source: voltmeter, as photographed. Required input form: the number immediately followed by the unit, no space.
40V
